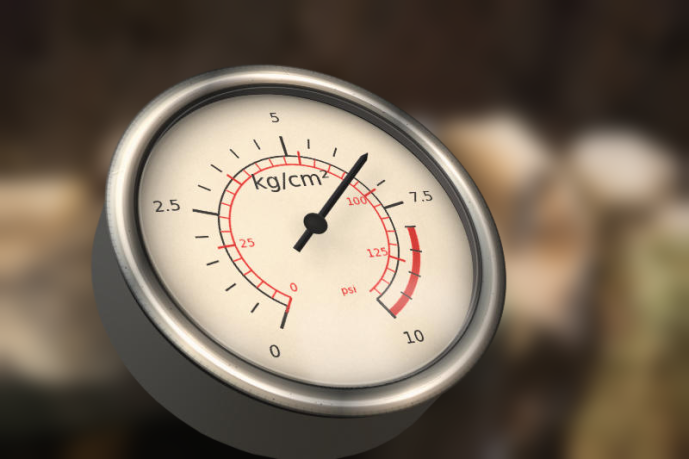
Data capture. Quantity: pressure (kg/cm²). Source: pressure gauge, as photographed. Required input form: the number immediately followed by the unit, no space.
6.5kg/cm²
